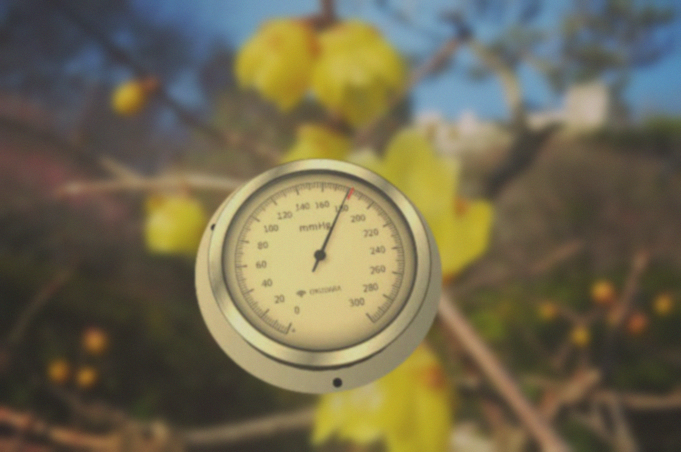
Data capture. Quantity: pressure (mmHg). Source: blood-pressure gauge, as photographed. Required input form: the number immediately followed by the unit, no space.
180mmHg
